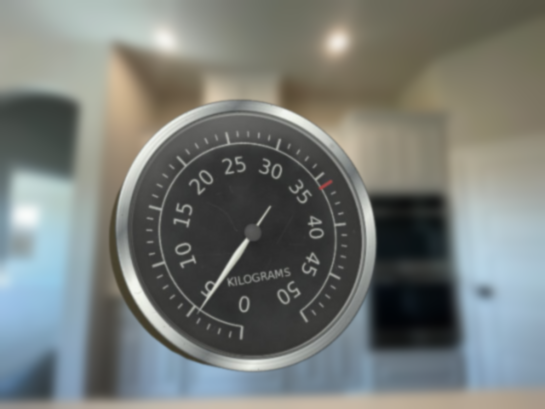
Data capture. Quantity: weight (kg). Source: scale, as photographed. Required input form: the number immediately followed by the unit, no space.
4.5kg
